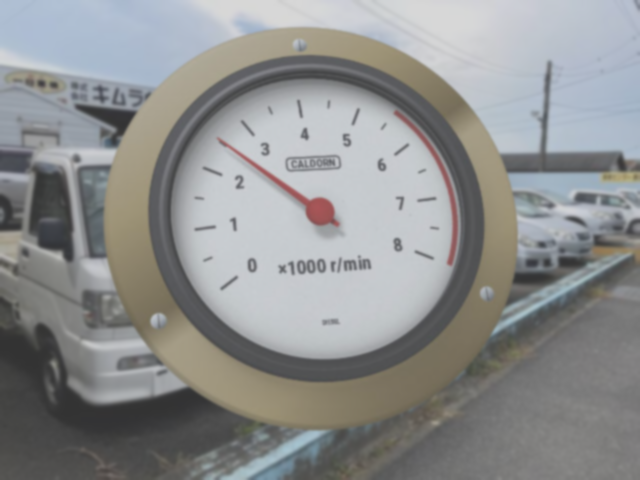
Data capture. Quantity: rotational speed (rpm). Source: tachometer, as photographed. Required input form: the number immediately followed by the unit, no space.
2500rpm
